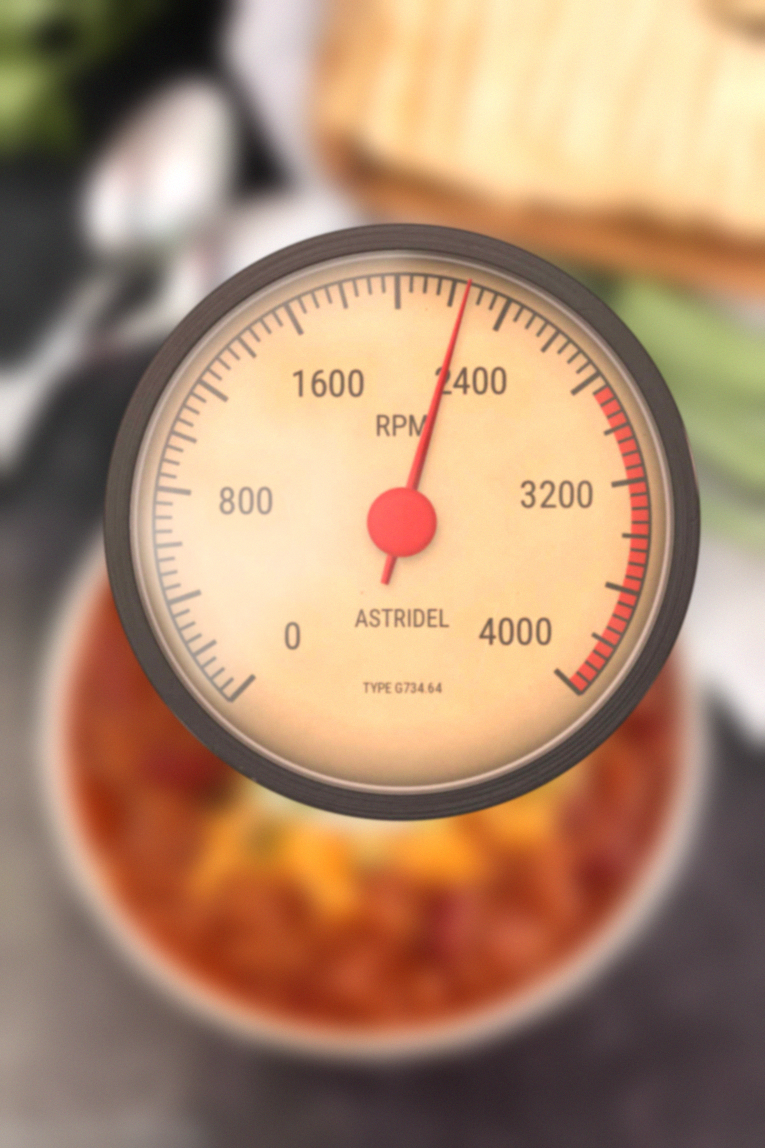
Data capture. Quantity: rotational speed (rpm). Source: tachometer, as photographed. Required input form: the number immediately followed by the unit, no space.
2250rpm
